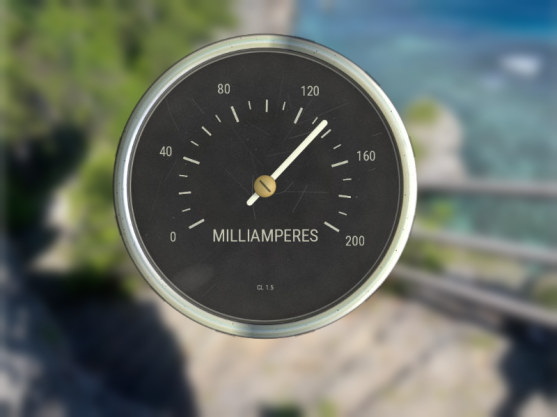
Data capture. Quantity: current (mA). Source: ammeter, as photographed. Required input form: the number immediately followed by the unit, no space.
135mA
